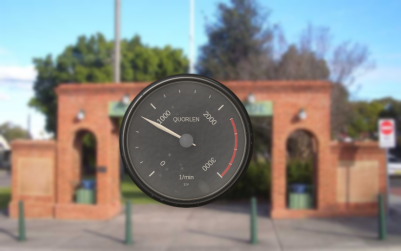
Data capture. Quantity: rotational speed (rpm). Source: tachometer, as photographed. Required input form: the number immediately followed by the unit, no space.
800rpm
